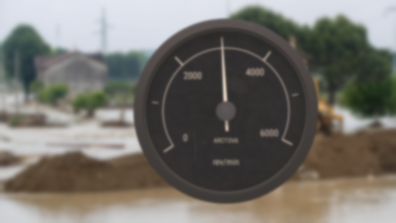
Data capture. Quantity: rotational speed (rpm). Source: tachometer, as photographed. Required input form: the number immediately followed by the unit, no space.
3000rpm
